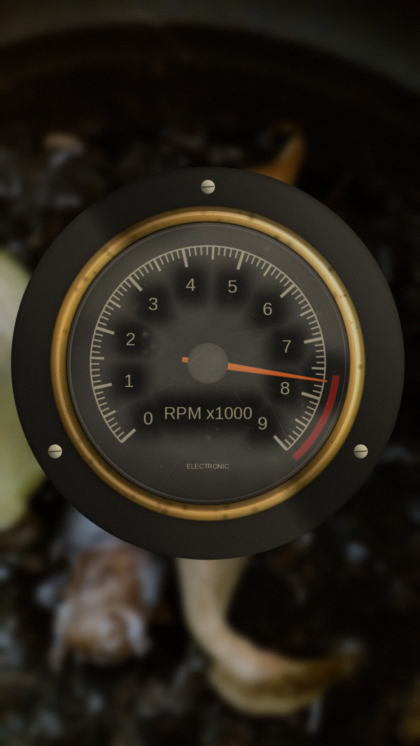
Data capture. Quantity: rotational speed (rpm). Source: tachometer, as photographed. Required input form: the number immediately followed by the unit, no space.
7700rpm
